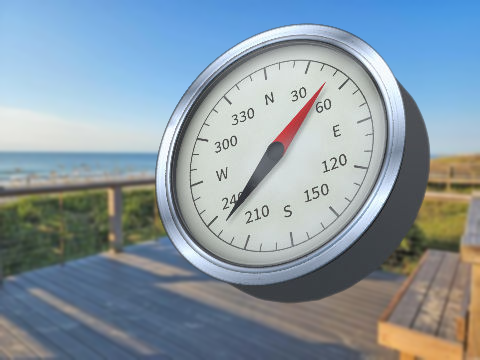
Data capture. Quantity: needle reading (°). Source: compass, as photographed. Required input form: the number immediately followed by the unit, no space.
50°
